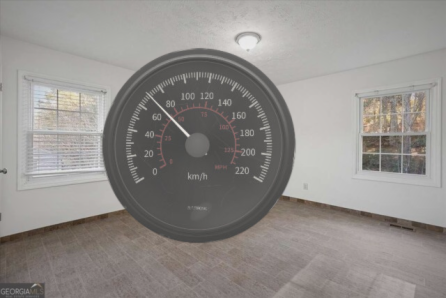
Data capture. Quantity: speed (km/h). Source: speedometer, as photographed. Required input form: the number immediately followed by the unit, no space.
70km/h
